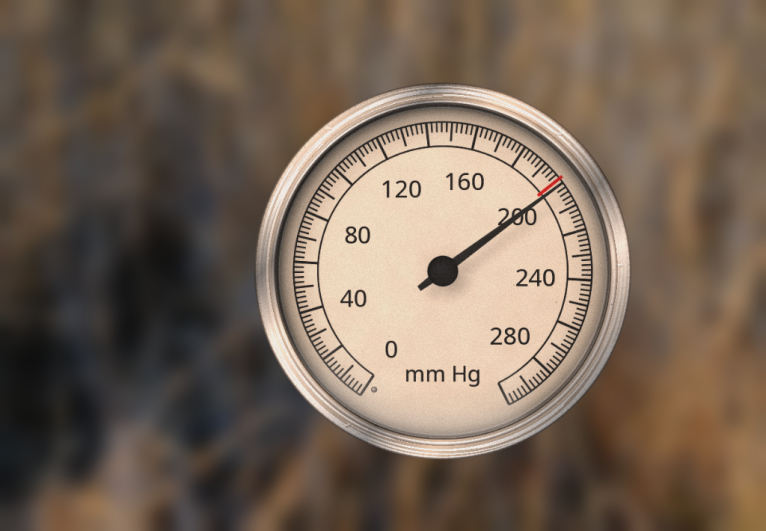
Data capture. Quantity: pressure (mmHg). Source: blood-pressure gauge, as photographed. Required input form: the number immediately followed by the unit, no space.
200mmHg
